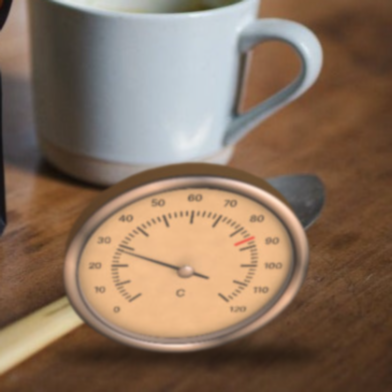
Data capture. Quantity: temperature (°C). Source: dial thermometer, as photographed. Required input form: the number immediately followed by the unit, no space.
30°C
